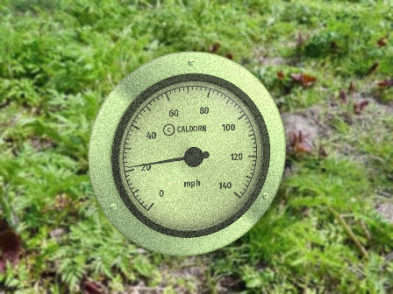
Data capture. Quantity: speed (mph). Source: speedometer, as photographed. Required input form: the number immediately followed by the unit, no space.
22mph
